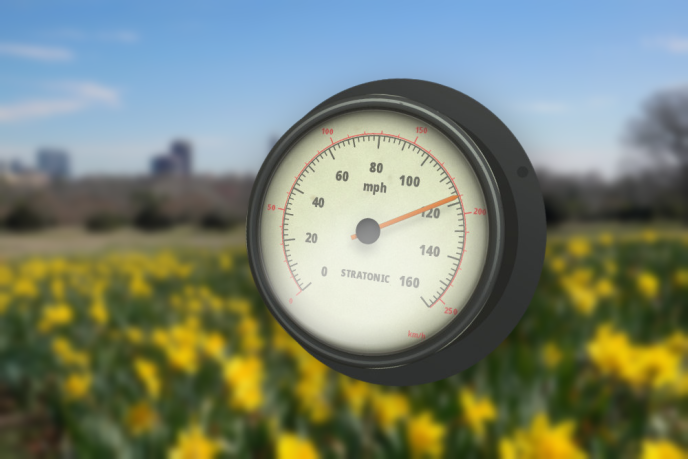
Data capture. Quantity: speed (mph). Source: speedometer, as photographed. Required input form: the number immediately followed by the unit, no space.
118mph
